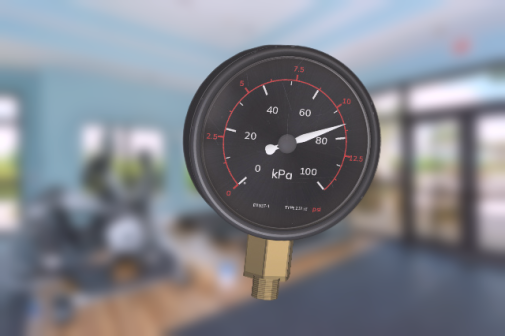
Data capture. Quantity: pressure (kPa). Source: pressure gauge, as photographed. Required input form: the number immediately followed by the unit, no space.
75kPa
